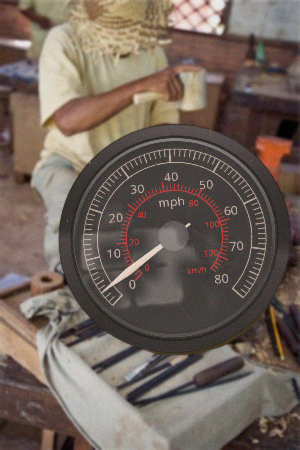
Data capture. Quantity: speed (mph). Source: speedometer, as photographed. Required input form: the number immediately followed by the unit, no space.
3mph
